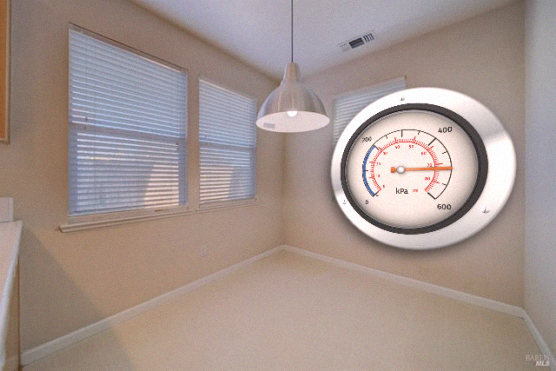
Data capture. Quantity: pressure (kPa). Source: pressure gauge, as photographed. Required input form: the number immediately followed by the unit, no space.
500kPa
